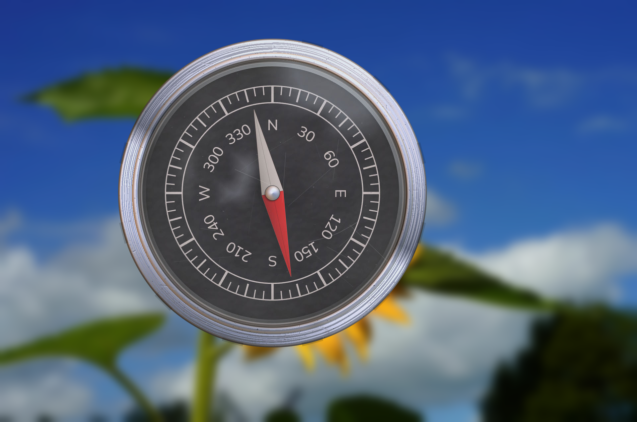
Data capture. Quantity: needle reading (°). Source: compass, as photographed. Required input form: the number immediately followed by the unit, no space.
167.5°
